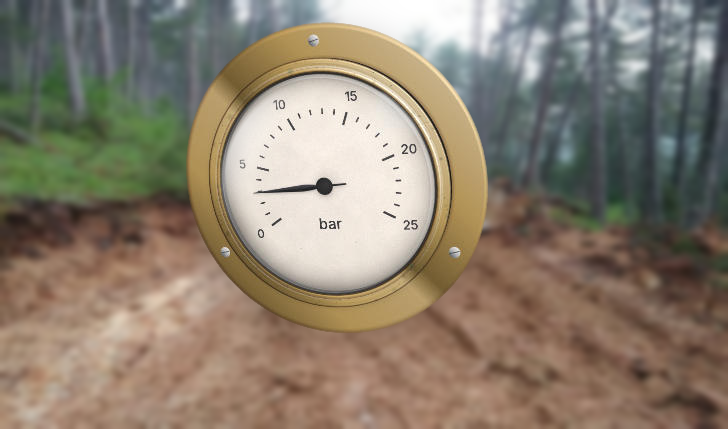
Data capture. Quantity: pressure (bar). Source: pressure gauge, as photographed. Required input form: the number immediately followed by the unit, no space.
3bar
